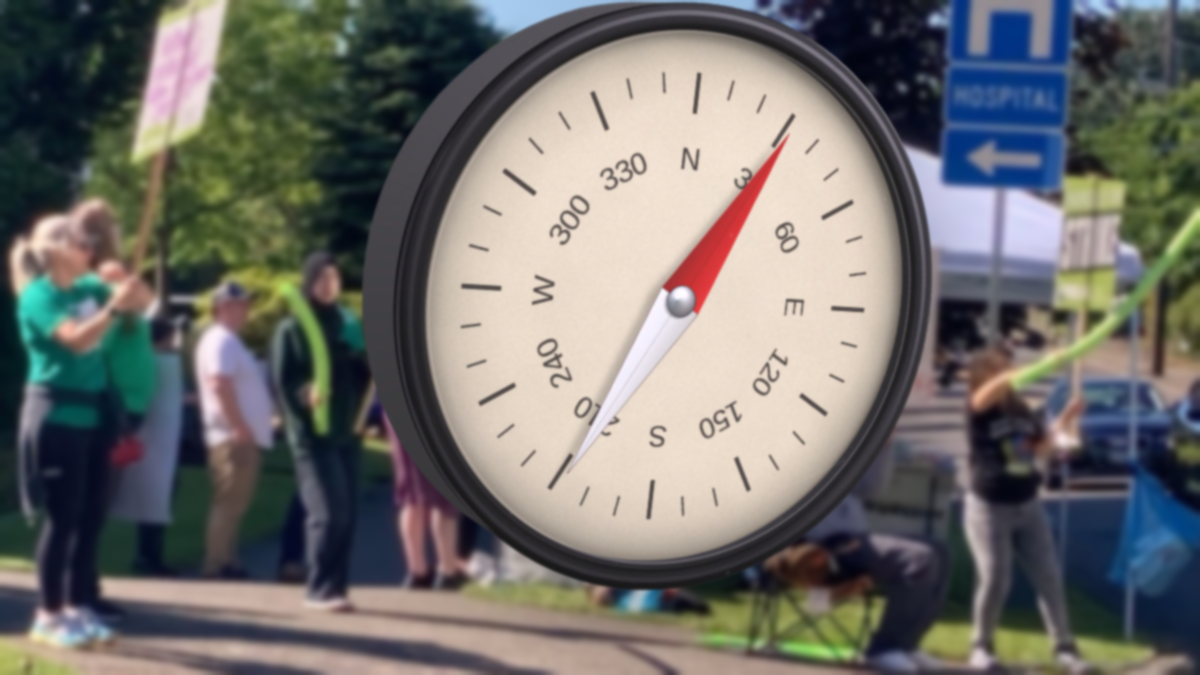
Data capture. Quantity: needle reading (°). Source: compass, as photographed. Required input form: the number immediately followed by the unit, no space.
30°
